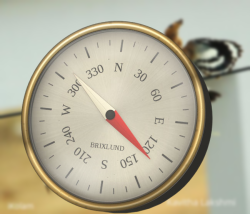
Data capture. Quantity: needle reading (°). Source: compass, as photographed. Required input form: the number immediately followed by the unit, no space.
130°
